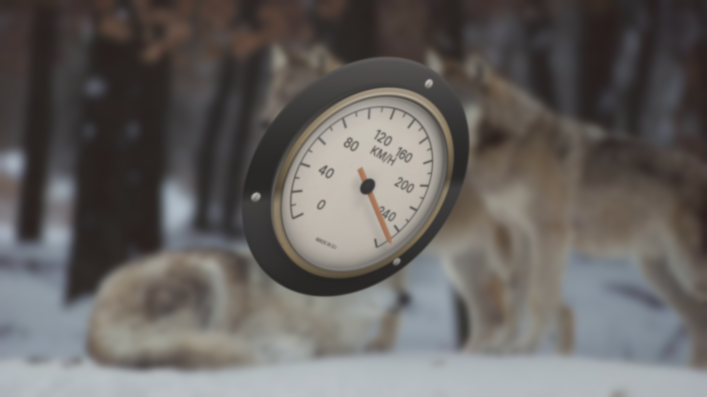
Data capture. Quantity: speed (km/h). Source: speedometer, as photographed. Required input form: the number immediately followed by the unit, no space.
250km/h
